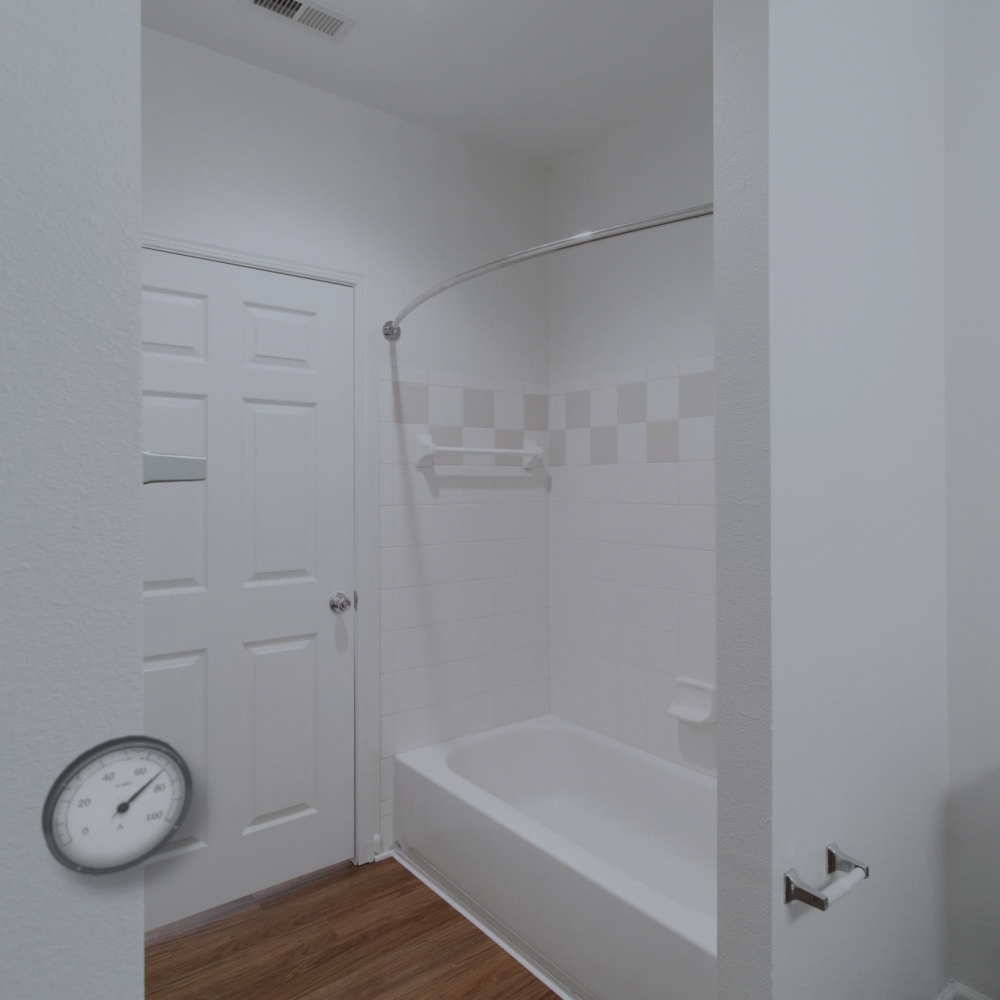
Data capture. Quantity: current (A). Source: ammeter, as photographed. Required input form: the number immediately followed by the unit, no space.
70A
